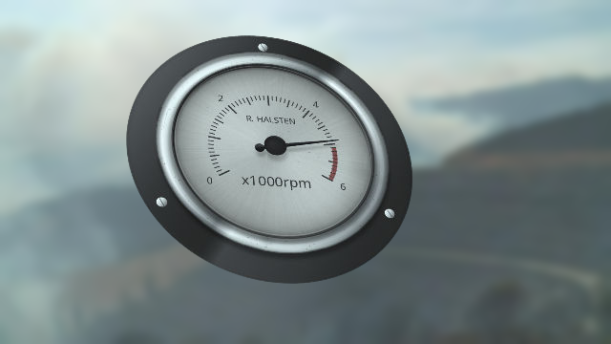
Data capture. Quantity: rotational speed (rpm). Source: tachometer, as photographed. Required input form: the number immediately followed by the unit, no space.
5000rpm
